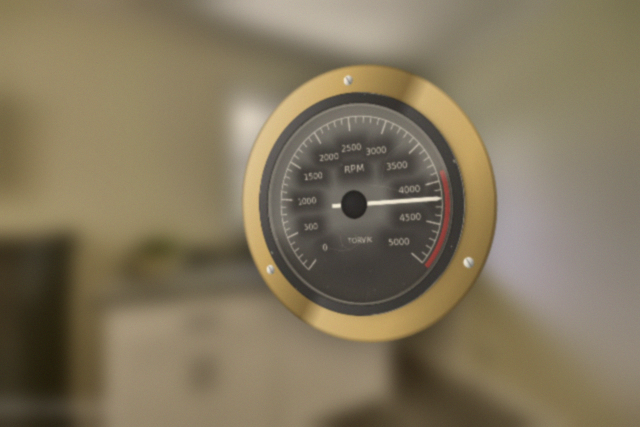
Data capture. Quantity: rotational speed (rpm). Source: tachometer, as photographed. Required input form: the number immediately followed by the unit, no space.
4200rpm
